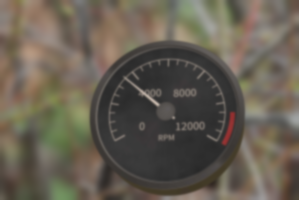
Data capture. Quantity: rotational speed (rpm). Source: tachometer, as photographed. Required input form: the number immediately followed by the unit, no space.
3500rpm
